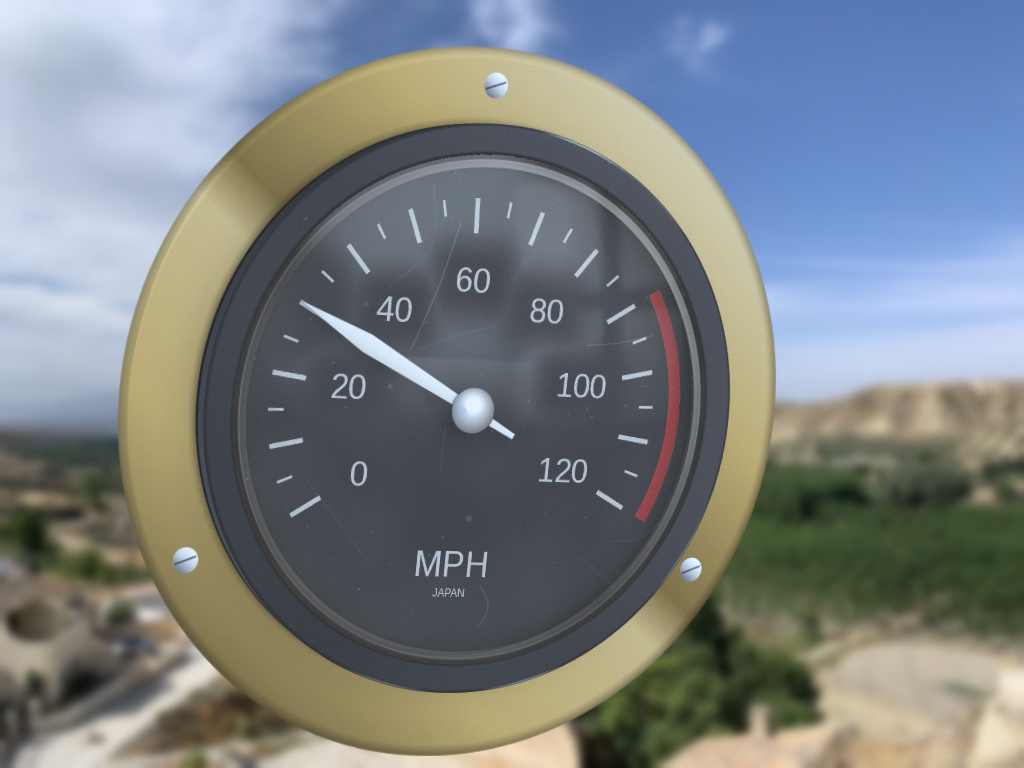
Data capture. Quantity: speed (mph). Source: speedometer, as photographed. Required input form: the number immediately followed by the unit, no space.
30mph
